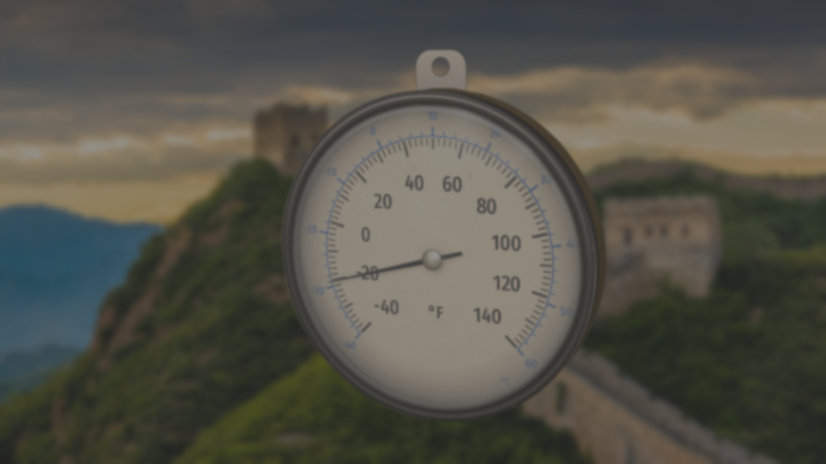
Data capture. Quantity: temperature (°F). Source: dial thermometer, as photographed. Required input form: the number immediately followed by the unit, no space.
-20°F
